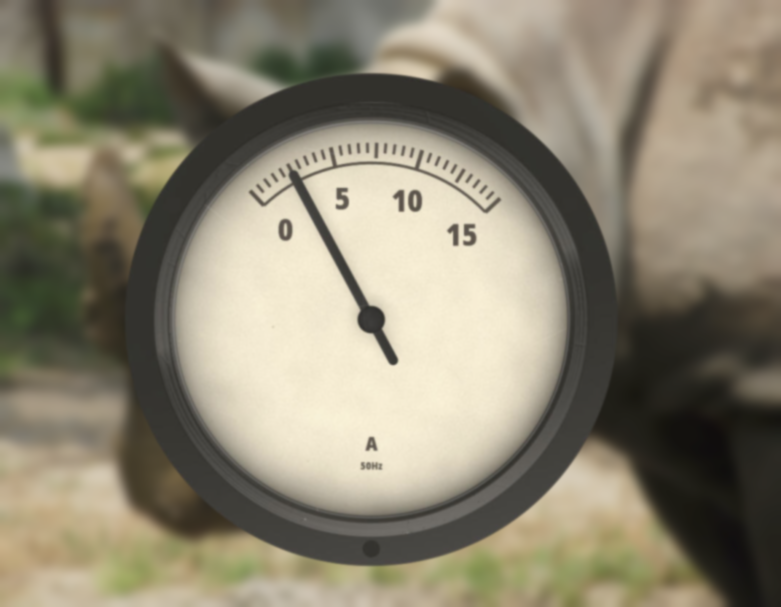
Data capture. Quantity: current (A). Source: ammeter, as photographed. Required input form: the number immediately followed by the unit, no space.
2.5A
